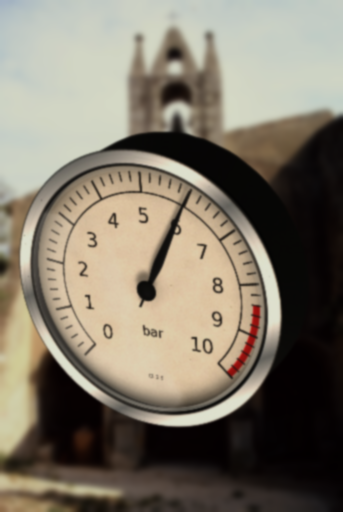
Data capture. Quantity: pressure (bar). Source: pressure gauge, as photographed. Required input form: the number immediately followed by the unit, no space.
6bar
